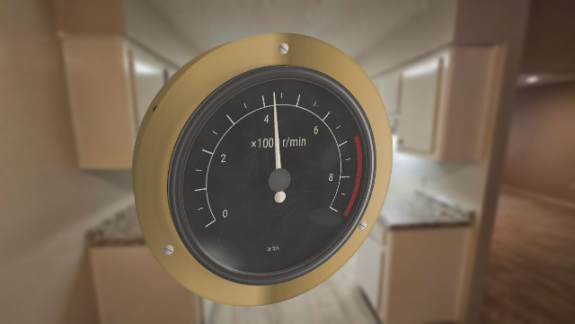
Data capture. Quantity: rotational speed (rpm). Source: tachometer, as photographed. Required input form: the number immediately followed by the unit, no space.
4250rpm
